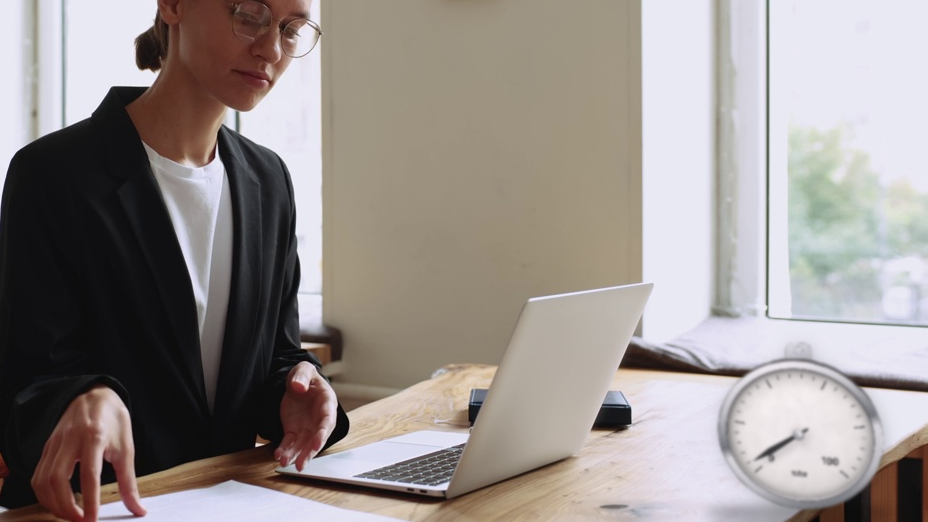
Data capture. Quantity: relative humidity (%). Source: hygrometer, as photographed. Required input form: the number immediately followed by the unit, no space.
4%
